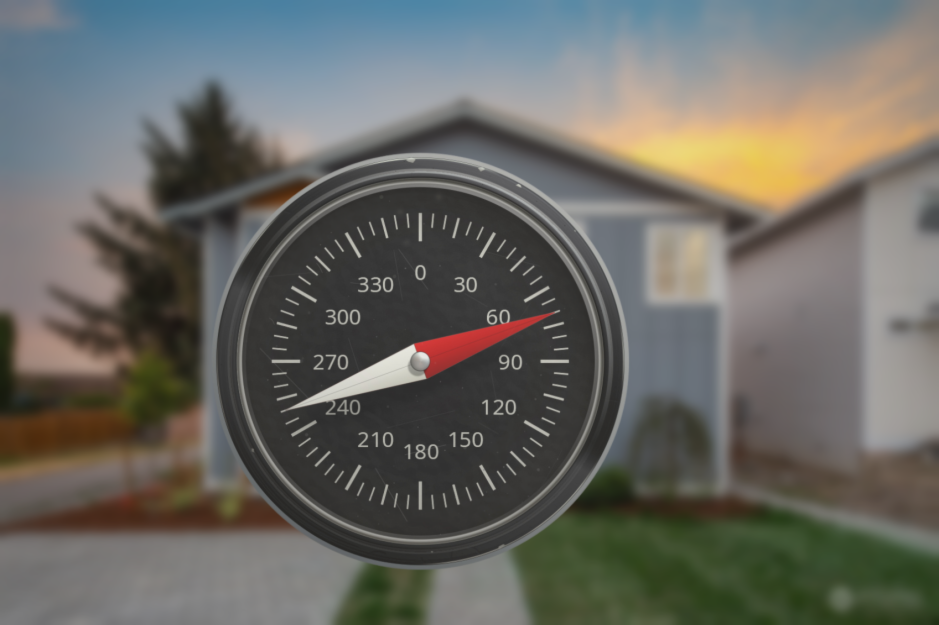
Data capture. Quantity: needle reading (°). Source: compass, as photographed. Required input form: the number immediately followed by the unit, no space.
70°
